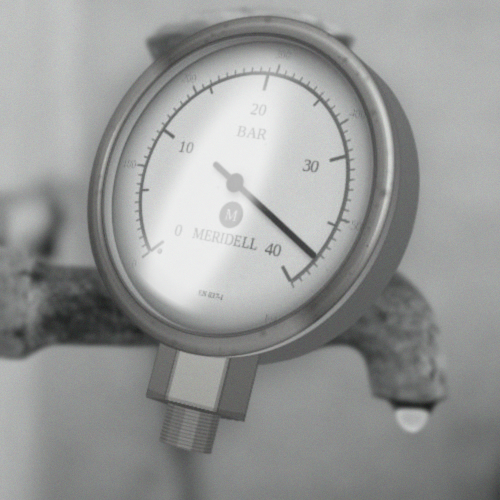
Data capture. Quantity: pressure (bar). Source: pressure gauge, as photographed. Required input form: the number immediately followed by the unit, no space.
37.5bar
